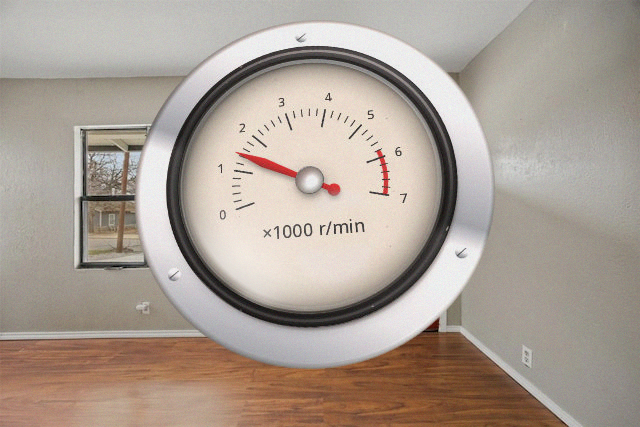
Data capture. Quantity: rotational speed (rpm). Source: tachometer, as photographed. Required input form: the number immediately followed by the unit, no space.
1400rpm
